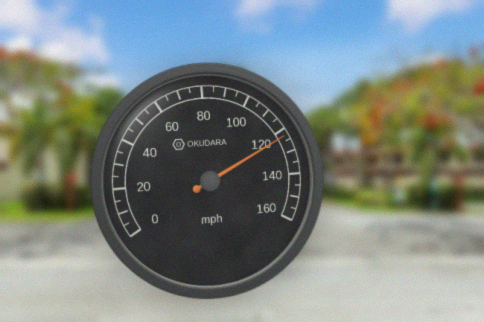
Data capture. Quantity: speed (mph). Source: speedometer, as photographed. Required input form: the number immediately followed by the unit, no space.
122.5mph
